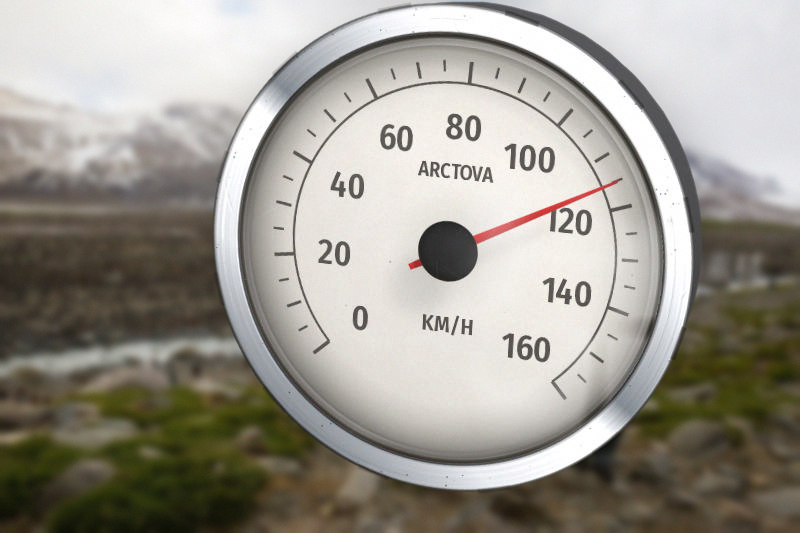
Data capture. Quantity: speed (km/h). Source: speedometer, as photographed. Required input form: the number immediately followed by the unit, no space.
115km/h
